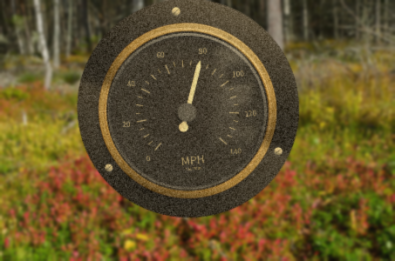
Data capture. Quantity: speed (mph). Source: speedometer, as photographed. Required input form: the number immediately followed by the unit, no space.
80mph
